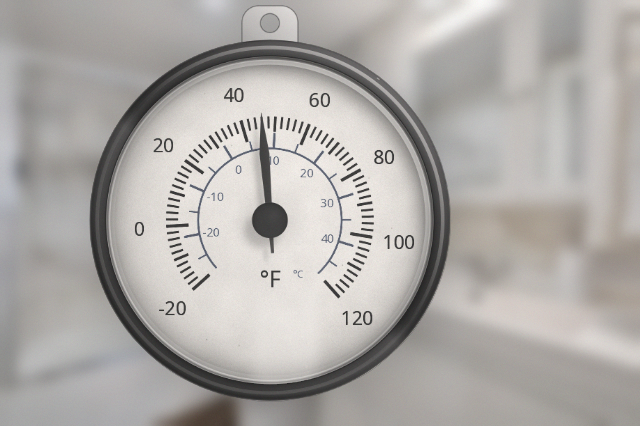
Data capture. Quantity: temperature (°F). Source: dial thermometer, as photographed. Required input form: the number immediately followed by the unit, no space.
46°F
